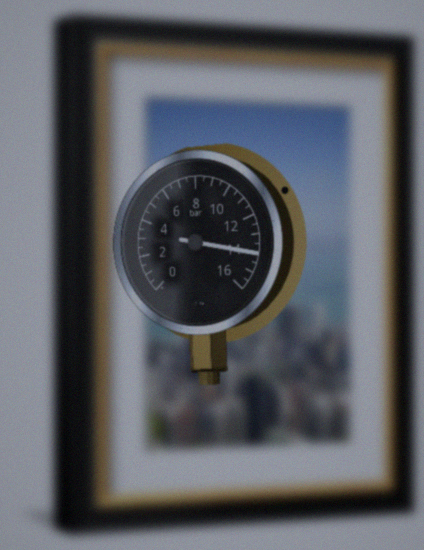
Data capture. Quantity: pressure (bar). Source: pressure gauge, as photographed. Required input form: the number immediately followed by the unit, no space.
14bar
